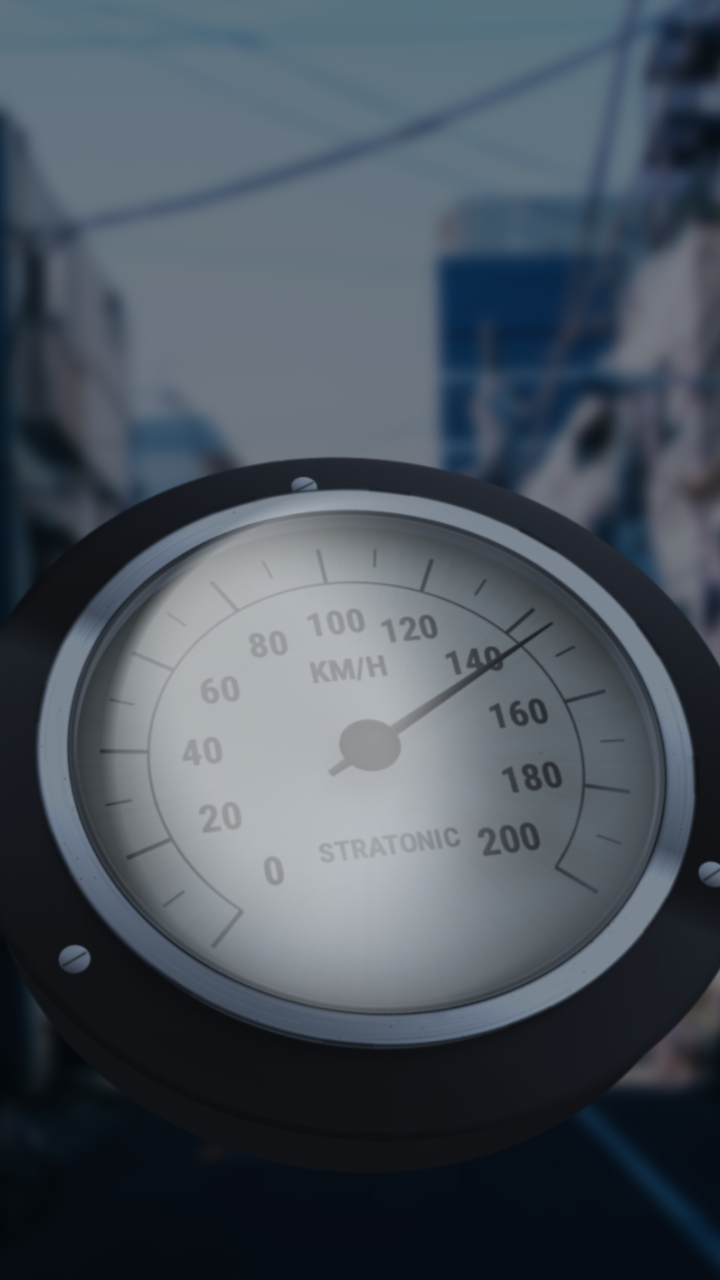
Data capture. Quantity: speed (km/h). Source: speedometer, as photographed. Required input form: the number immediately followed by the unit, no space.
145km/h
